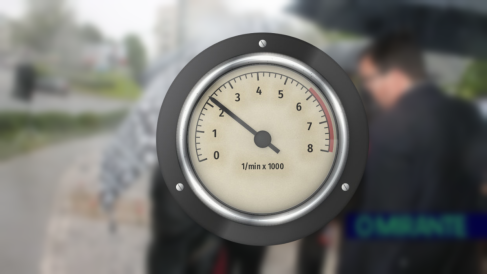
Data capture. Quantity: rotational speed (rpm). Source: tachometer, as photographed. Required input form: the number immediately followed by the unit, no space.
2200rpm
